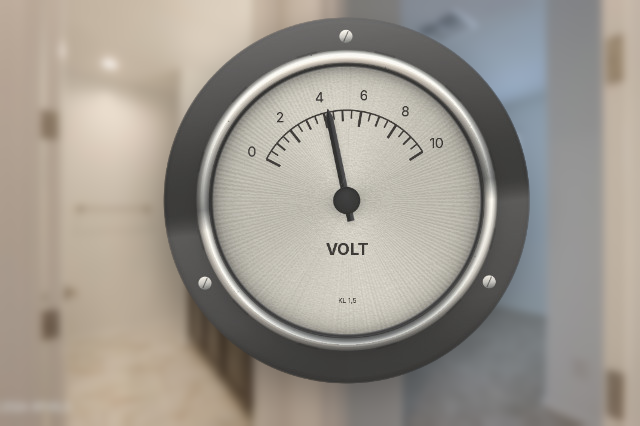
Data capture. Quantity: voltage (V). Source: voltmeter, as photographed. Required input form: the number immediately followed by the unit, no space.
4.25V
